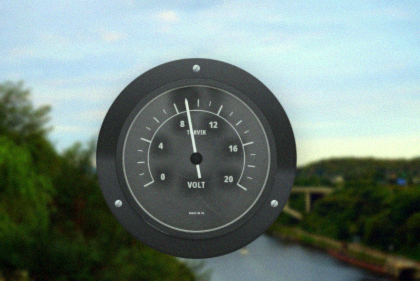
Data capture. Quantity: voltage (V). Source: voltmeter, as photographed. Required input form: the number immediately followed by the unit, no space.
9V
